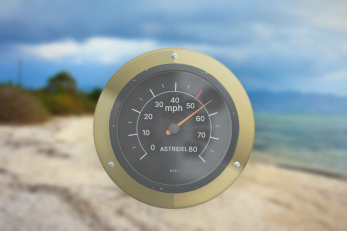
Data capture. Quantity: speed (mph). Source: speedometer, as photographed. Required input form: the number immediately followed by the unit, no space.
55mph
